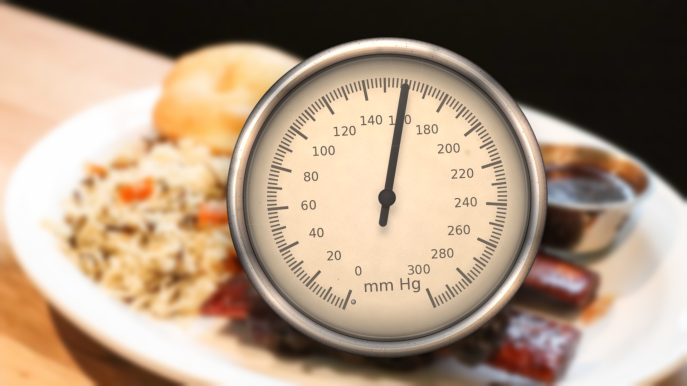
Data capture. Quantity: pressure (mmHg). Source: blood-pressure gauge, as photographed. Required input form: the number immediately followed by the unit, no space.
160mmHg
